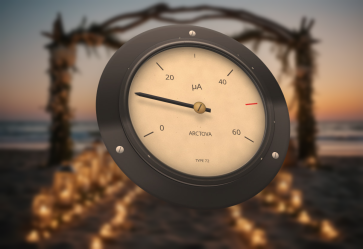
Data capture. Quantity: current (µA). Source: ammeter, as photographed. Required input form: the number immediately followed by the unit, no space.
10µA
